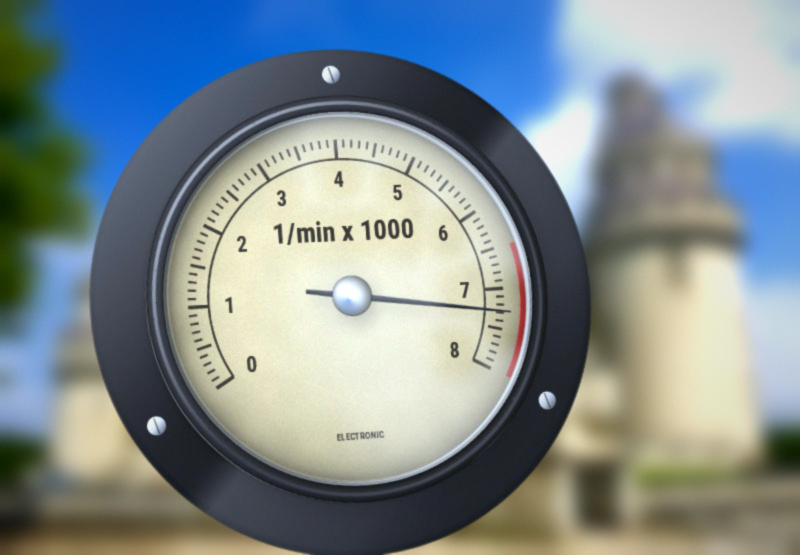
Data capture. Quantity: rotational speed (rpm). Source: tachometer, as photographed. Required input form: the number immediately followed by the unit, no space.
7300rpm
